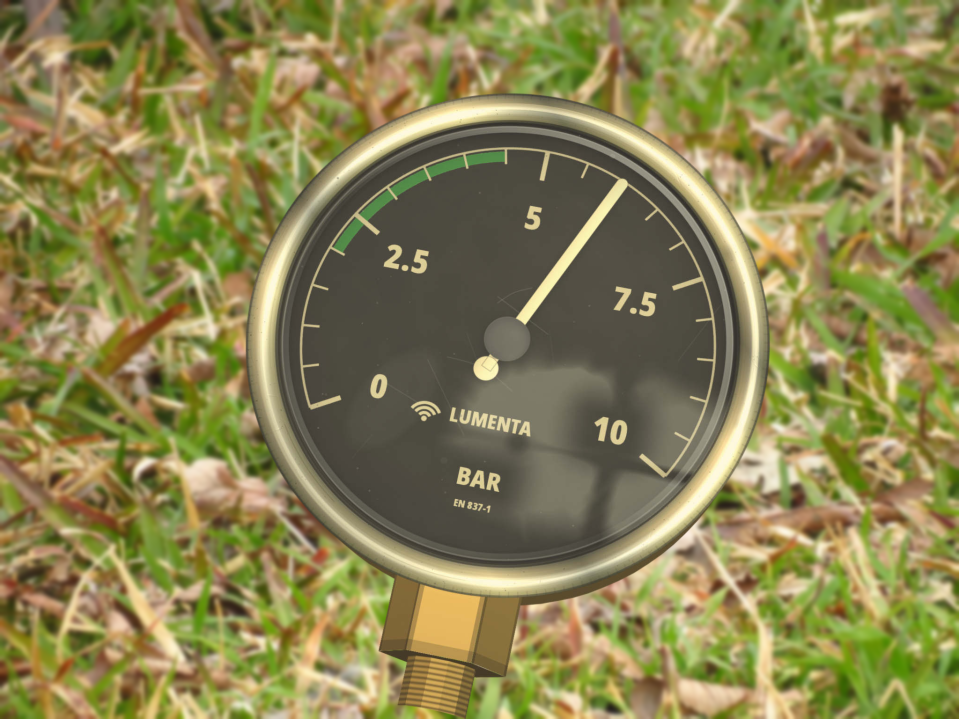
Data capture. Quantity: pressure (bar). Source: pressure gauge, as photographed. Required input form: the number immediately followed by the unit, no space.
6bar
